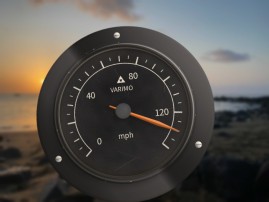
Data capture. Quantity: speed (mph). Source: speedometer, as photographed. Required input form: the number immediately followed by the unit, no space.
130mph
